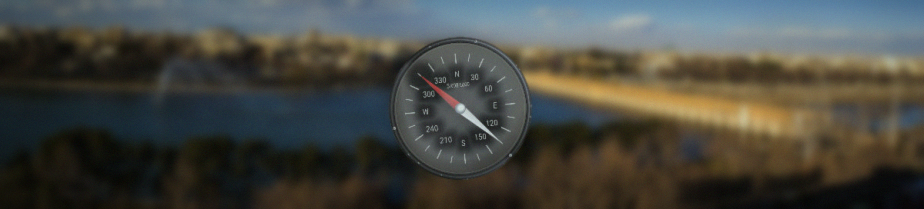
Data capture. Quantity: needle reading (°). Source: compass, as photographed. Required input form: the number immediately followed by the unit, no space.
315°
